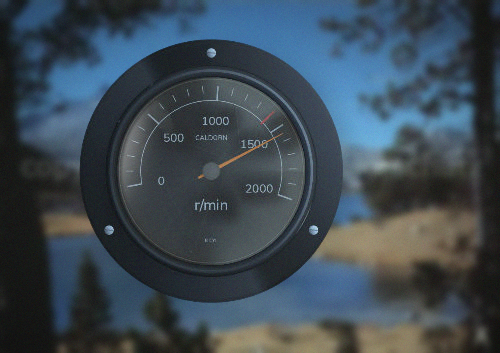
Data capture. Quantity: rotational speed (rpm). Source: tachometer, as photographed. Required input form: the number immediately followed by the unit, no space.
1550rpm
